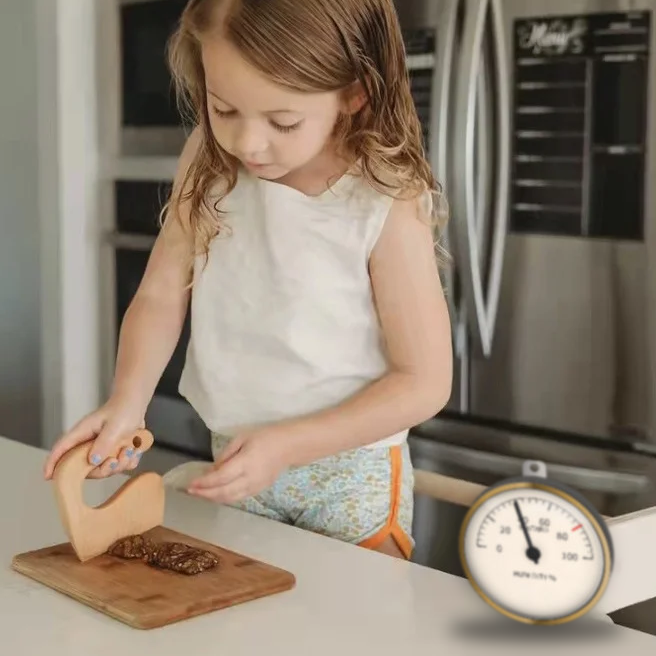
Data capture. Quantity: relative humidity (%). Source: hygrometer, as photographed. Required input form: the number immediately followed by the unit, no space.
40%
